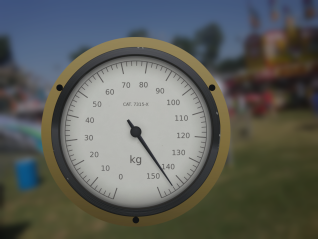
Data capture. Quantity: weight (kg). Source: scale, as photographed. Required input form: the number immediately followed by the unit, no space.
144kg
